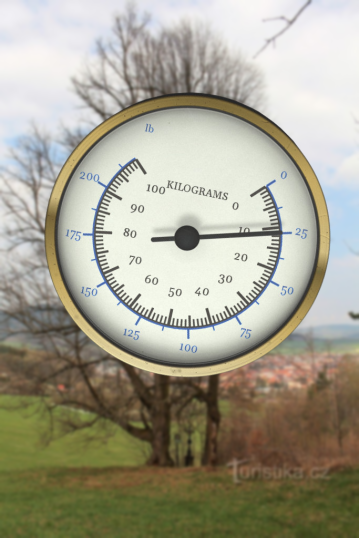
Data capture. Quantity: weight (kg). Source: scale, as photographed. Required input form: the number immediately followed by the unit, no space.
11kg
